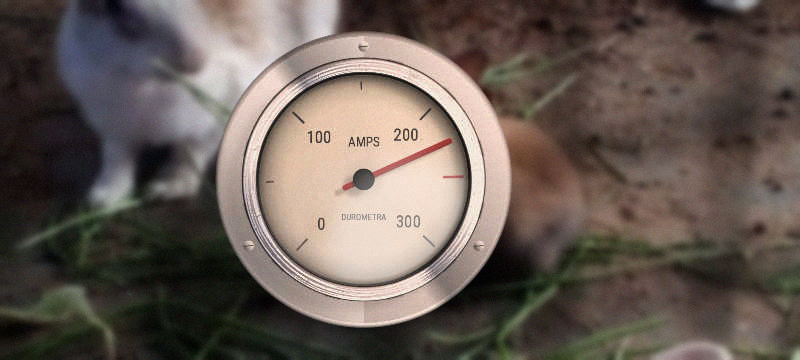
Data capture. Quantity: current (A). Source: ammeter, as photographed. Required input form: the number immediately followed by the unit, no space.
225A
